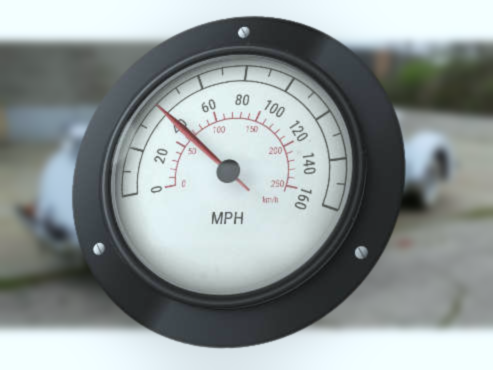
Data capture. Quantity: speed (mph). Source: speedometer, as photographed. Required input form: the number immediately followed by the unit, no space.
40mph
